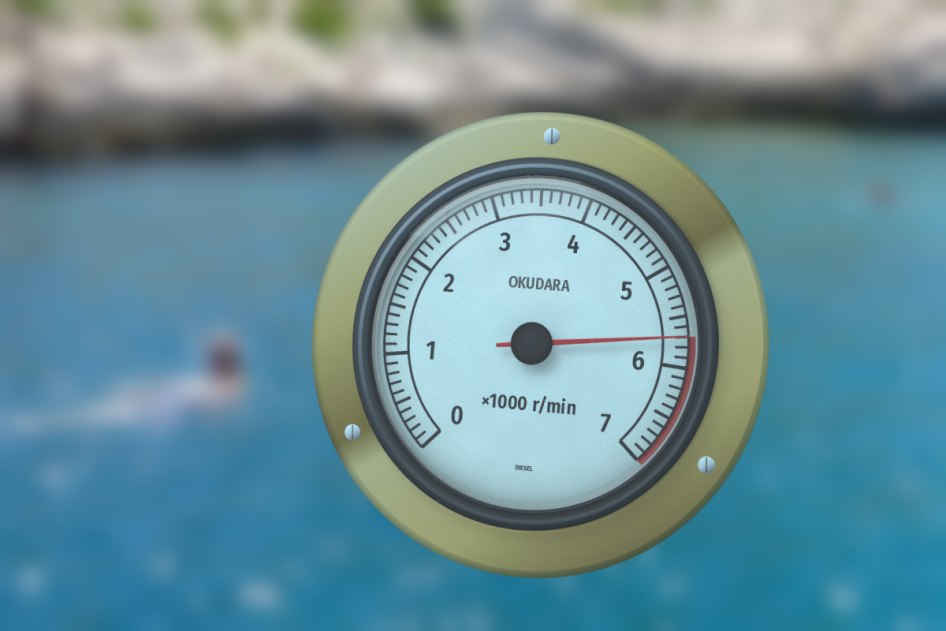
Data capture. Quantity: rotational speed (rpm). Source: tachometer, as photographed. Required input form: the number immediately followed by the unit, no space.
5700rpm
